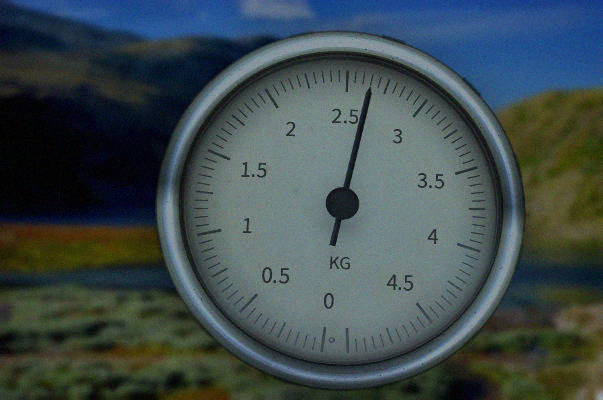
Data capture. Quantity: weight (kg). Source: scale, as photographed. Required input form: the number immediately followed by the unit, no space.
2.65kg
